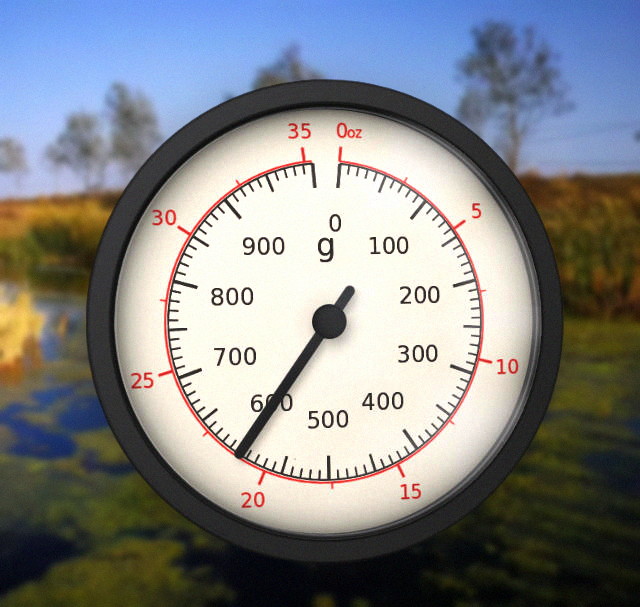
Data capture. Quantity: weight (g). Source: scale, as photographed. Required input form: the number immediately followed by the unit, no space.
600g
